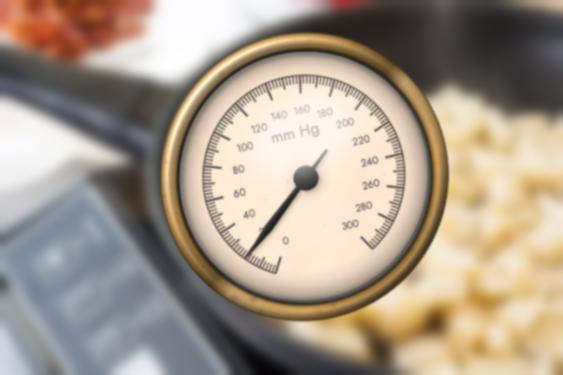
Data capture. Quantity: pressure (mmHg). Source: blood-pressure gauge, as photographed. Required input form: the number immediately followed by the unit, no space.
20mmHg
